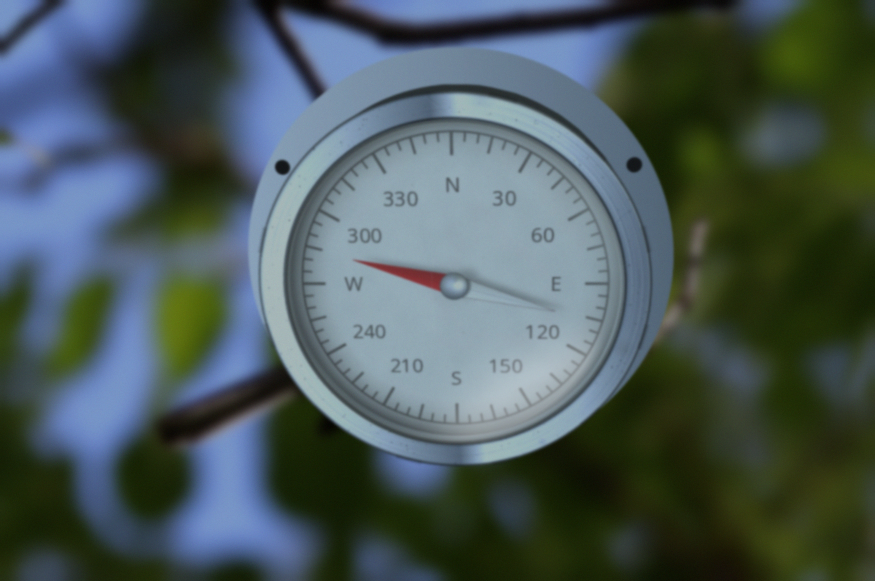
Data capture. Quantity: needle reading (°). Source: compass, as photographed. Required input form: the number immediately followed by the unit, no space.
285°
